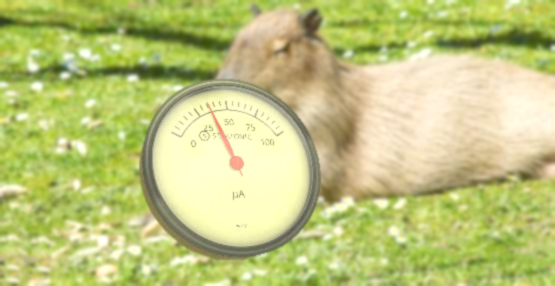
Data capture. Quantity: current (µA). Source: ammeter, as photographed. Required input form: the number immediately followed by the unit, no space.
35µA
